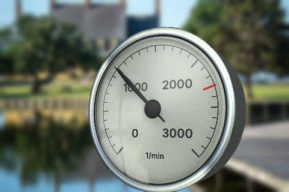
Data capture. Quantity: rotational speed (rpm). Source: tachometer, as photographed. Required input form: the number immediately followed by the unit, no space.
1000rpm
